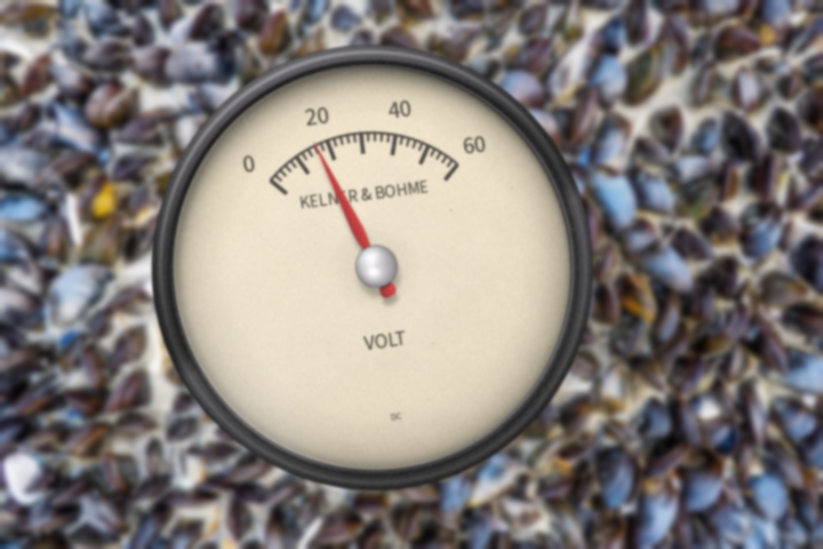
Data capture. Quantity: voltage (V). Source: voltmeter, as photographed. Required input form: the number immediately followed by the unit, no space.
16V
